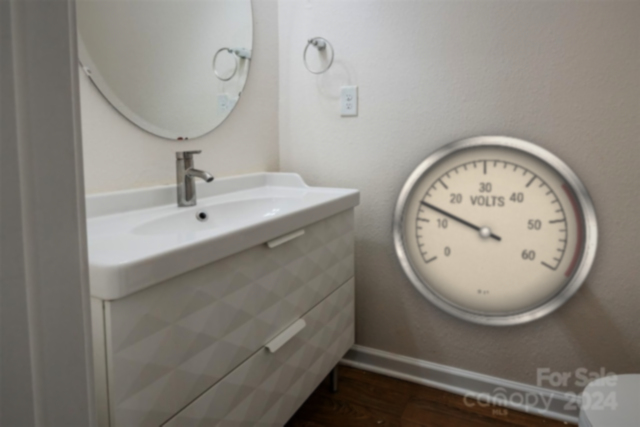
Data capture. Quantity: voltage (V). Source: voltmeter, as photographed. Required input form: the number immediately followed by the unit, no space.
14V
